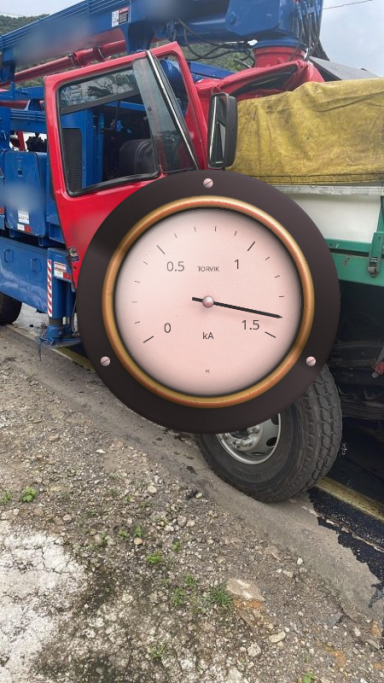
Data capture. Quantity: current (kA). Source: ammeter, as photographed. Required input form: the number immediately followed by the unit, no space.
1.4kA
